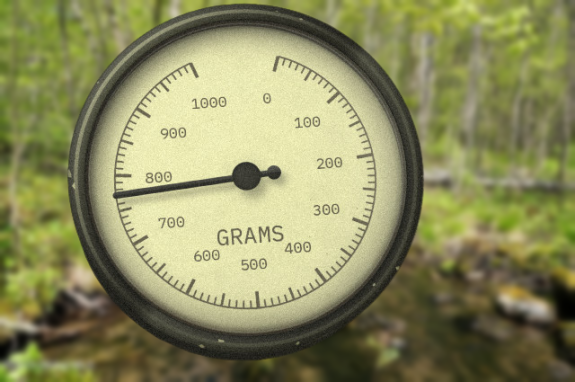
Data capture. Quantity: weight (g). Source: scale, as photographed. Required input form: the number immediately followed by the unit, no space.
770g
